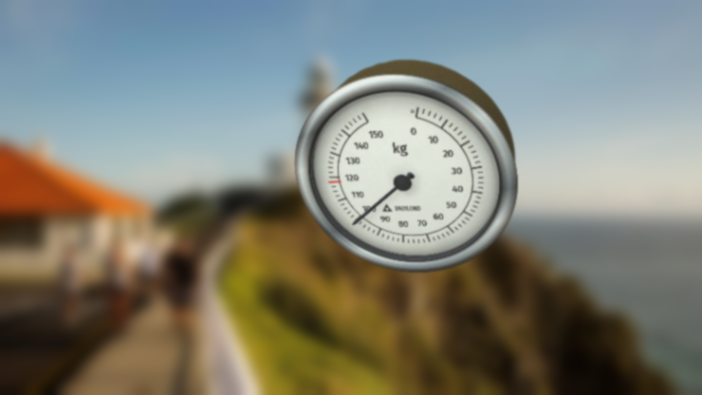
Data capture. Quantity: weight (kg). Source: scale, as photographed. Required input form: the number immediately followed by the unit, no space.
100kg
